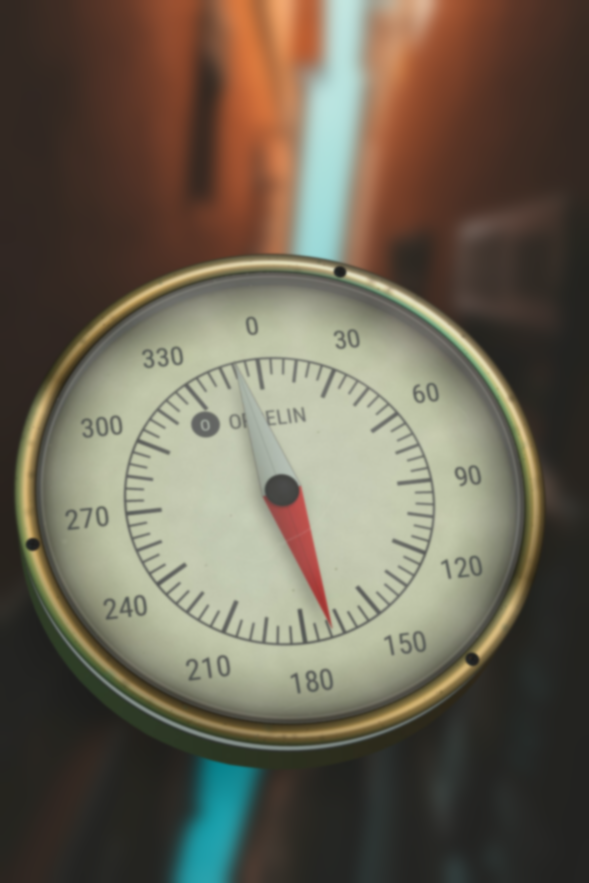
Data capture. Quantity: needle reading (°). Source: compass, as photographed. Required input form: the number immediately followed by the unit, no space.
170°
